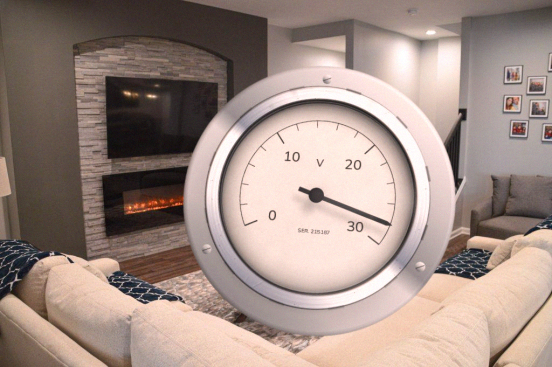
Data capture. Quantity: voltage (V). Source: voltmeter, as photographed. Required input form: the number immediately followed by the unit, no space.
28V
